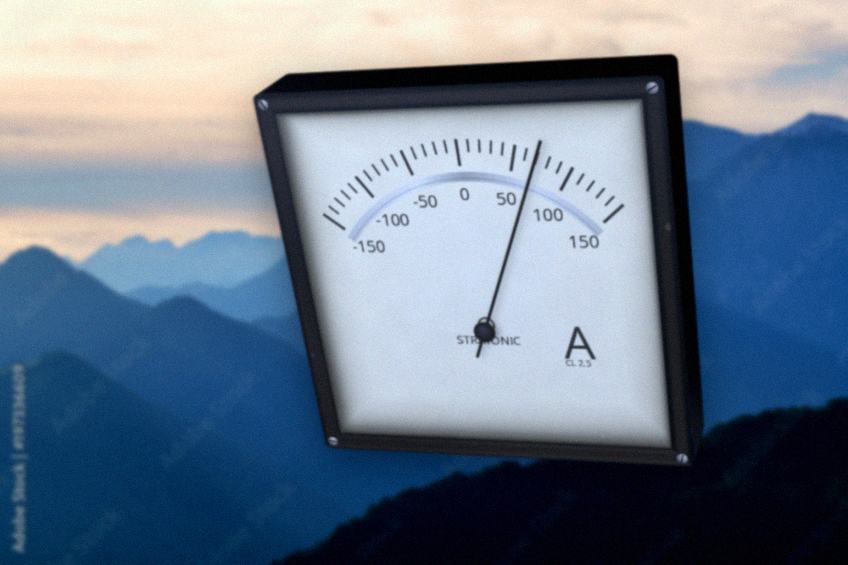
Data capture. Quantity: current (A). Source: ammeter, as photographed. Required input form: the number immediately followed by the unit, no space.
70A
